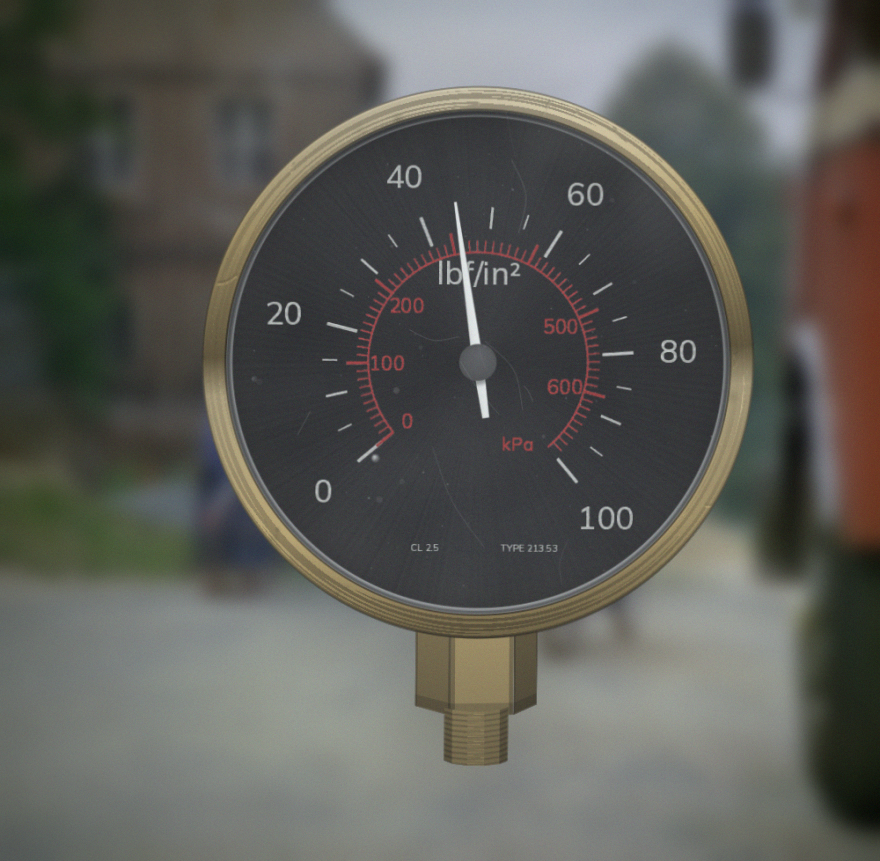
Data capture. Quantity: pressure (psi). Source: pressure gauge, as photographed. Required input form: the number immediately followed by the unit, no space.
45psi
